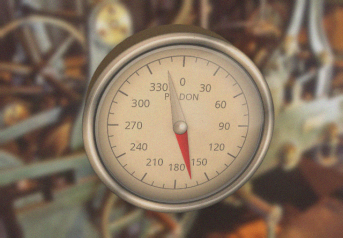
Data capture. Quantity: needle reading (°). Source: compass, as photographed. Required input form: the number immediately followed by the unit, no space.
165°
